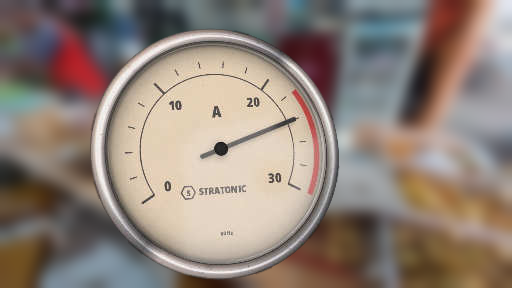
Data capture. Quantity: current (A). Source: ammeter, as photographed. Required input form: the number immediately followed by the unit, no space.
24A
